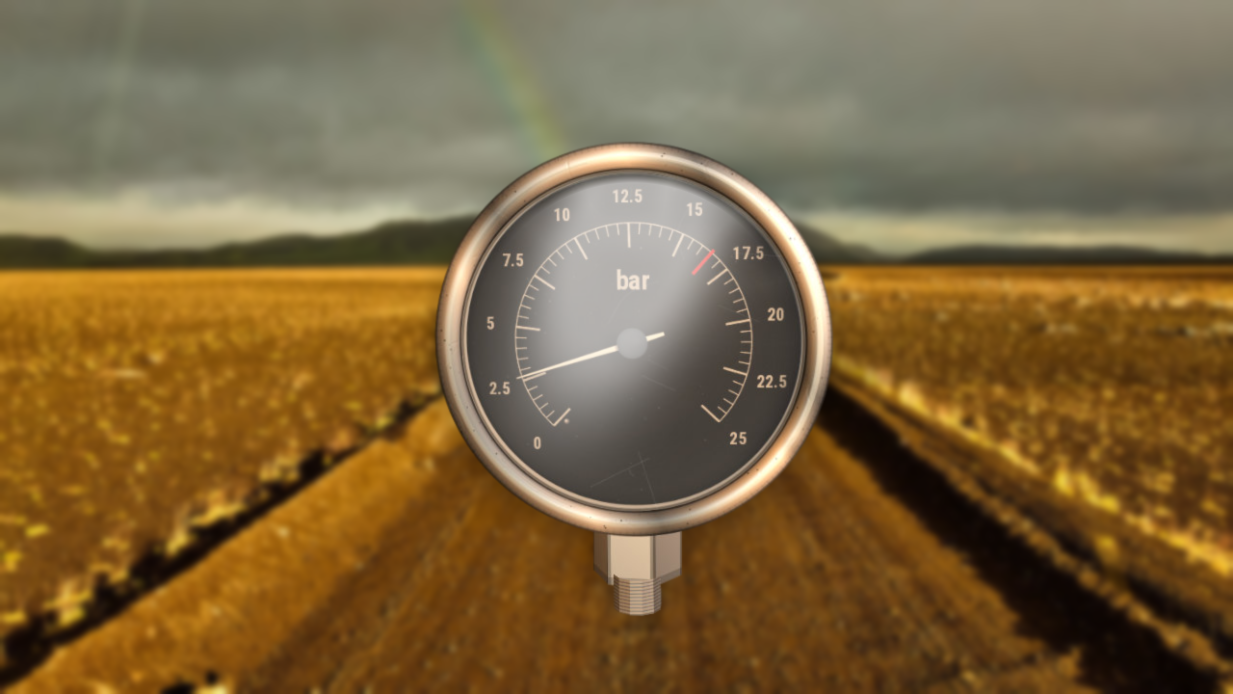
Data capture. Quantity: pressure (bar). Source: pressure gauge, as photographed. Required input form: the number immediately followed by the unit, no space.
2.75bar
